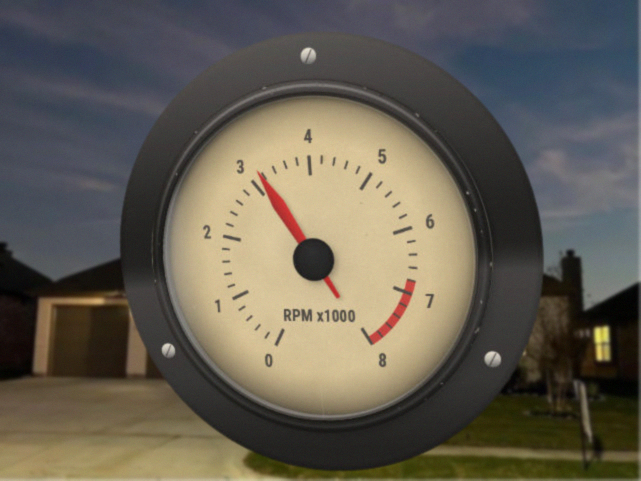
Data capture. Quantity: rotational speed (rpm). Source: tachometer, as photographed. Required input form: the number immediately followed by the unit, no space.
3200rpm
